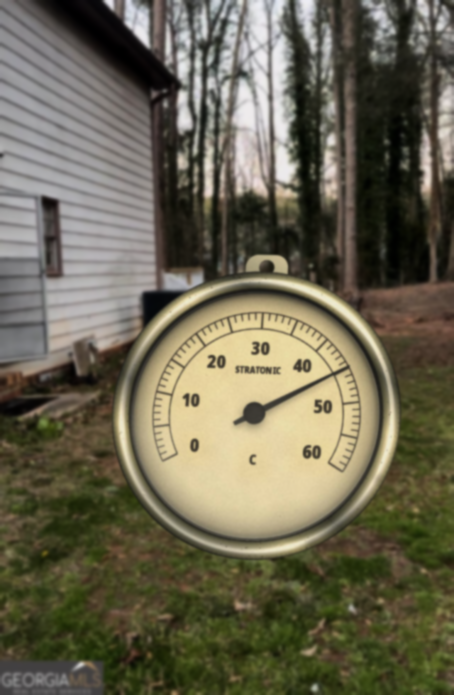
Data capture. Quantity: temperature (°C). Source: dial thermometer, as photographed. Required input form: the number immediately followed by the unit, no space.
45°C
